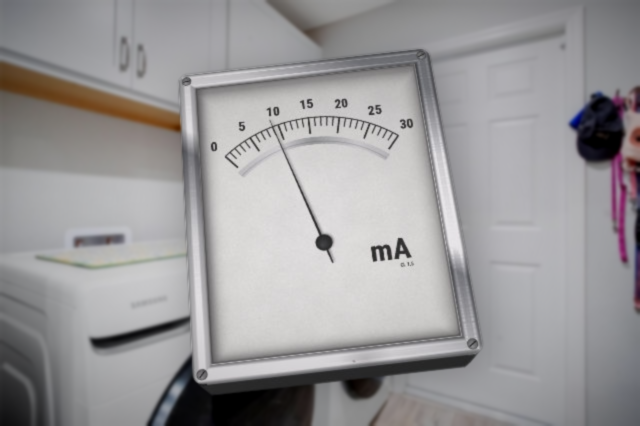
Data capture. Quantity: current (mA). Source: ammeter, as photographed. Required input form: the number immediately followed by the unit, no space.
9mA
